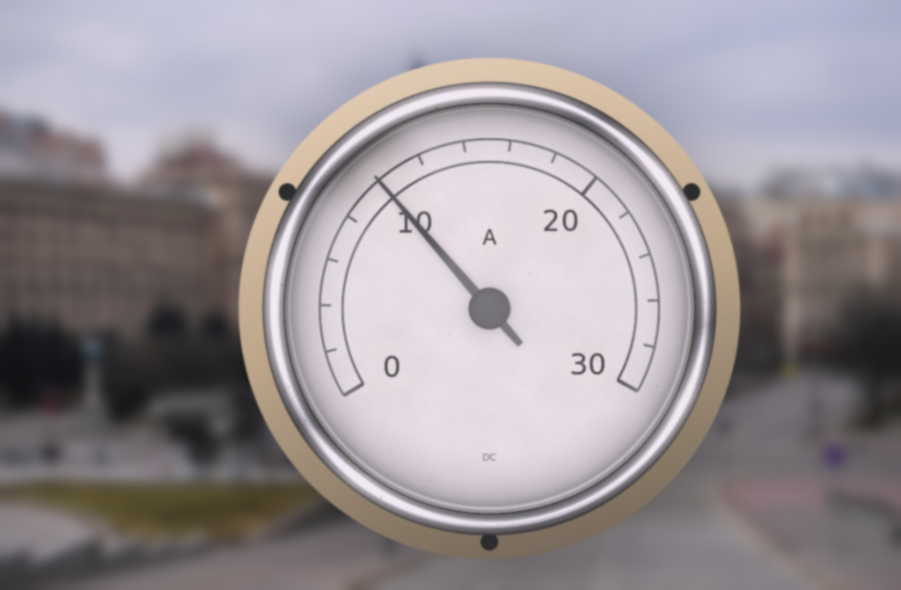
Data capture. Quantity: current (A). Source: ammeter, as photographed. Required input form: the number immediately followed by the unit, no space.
10A
